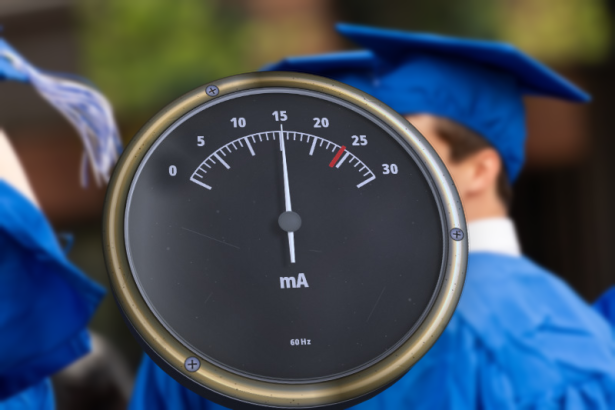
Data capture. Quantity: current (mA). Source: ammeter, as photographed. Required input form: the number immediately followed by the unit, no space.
15mA
